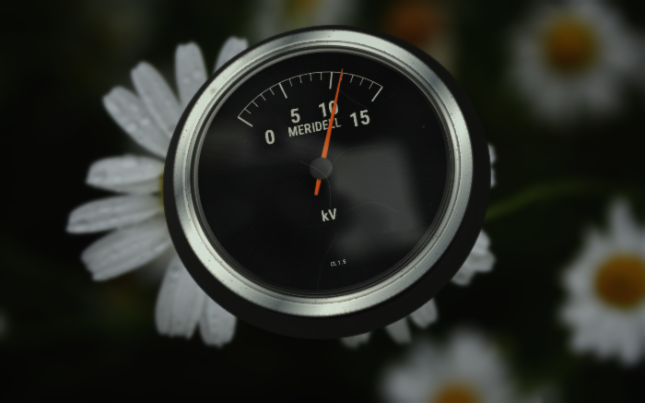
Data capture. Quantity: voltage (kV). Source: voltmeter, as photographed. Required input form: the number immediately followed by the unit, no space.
11kV
